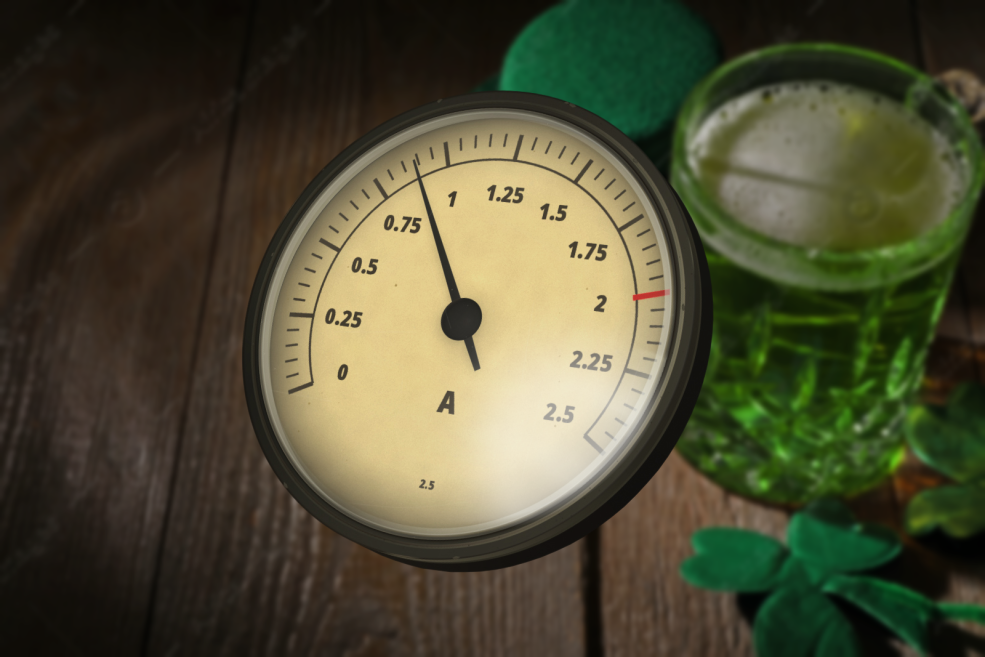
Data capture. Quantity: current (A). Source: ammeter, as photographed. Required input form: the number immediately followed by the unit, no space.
0.9A
